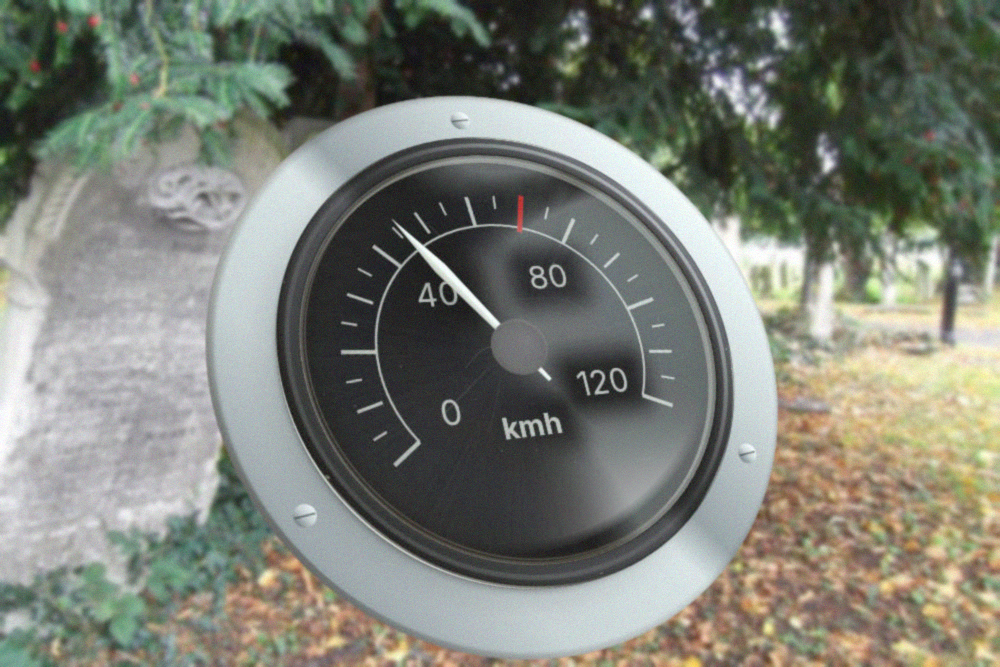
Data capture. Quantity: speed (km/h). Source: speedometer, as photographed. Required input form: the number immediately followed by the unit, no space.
45km/h
